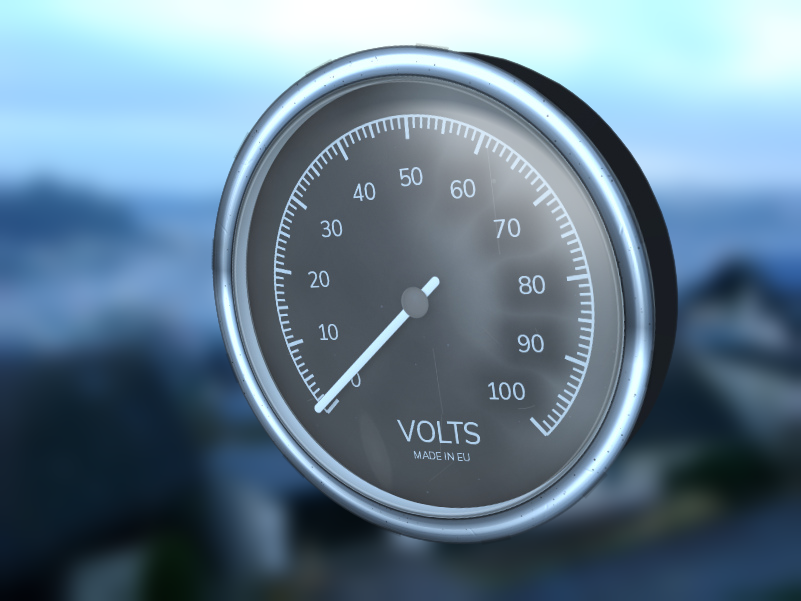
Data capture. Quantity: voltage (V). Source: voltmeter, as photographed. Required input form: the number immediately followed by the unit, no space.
1V
